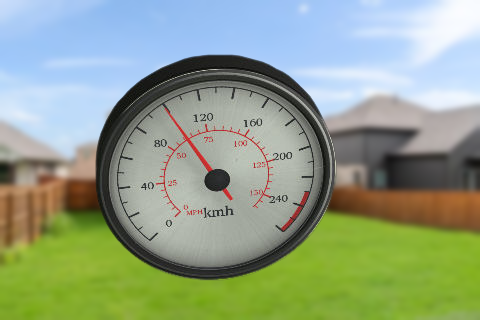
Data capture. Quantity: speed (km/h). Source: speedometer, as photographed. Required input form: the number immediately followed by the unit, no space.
100km/h
